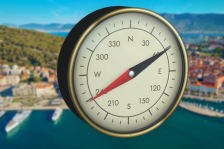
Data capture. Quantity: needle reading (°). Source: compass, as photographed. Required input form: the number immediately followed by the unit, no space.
240°
